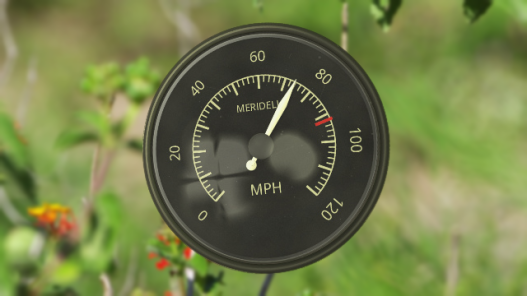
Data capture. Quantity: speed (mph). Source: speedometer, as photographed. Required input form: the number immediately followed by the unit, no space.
74mph
